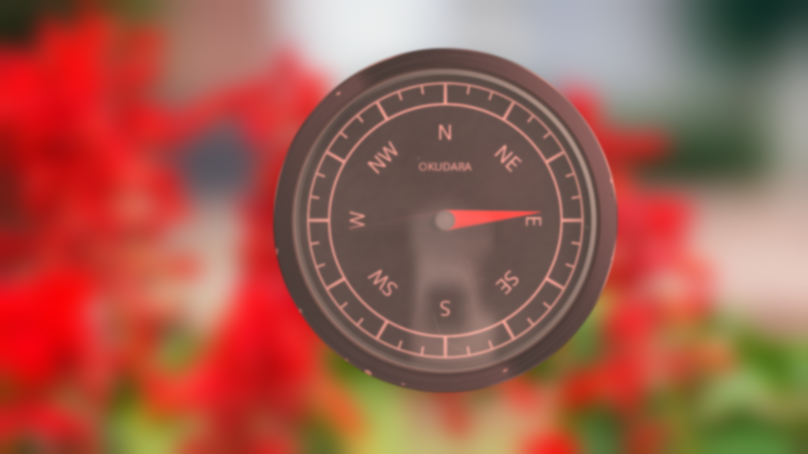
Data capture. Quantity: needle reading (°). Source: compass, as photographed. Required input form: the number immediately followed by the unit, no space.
85°
